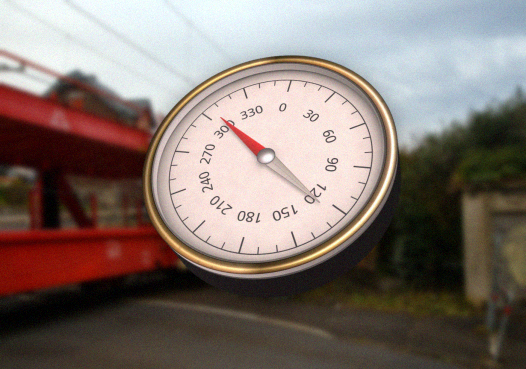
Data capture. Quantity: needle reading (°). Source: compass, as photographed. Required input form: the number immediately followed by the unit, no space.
305°
